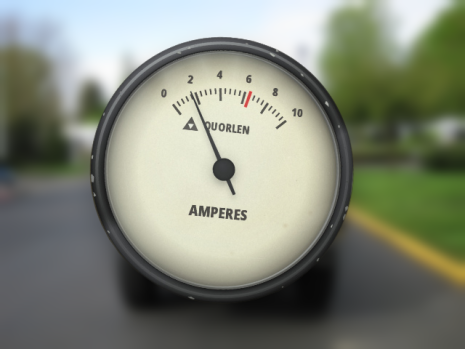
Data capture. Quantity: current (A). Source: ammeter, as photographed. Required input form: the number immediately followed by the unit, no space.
1.6A
